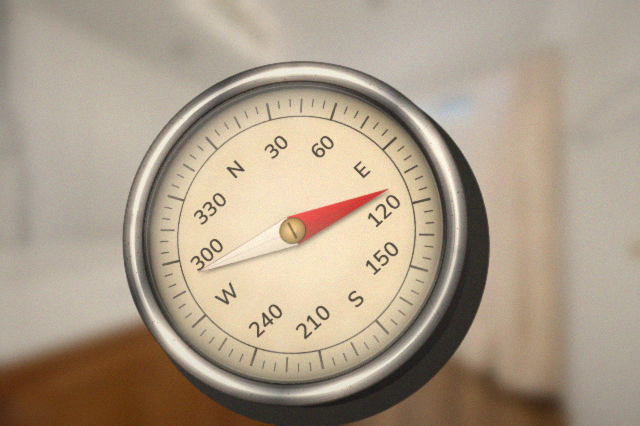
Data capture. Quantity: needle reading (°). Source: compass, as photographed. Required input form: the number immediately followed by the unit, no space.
110°
